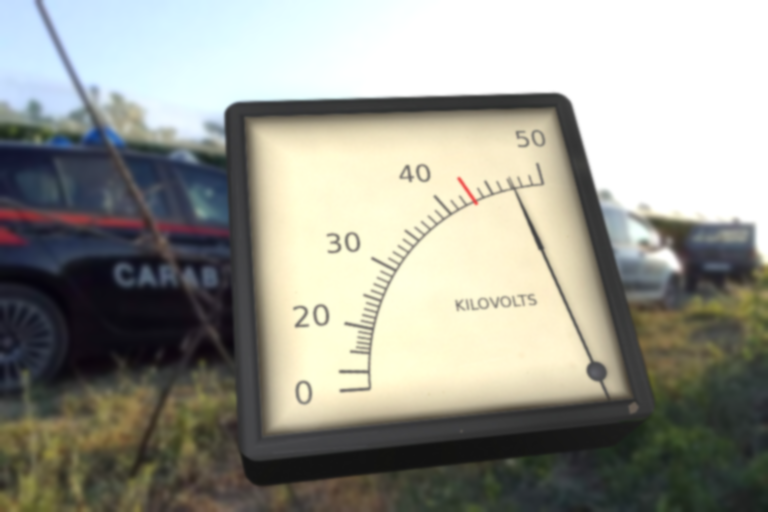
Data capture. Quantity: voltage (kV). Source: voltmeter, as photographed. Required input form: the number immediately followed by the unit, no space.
47kV
